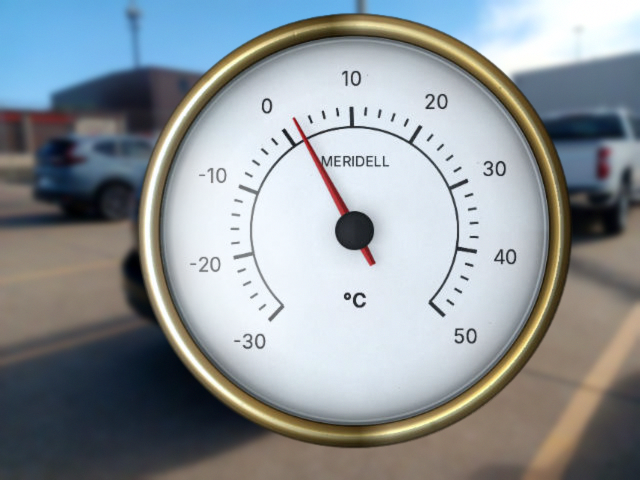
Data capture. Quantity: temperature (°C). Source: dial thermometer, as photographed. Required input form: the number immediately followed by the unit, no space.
2°C
